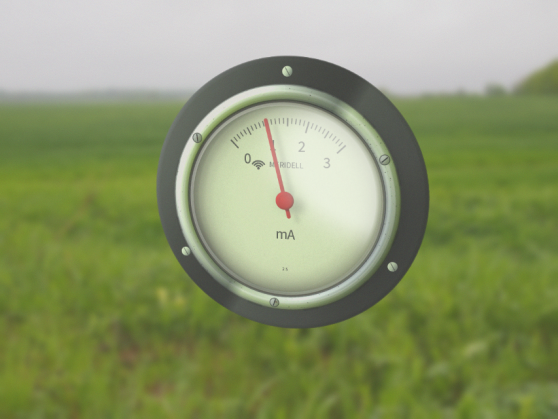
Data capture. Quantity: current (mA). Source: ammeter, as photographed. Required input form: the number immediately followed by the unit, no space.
1mA
